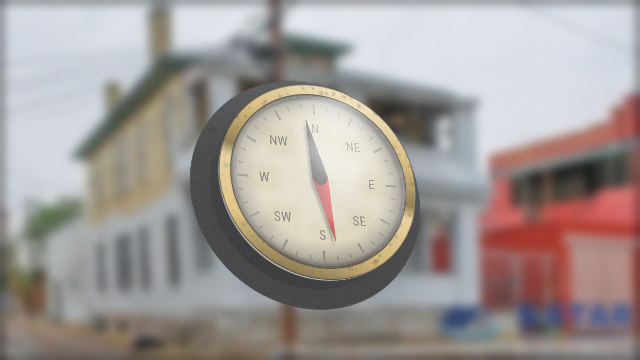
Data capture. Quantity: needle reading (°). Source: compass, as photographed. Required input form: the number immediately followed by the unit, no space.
170°
